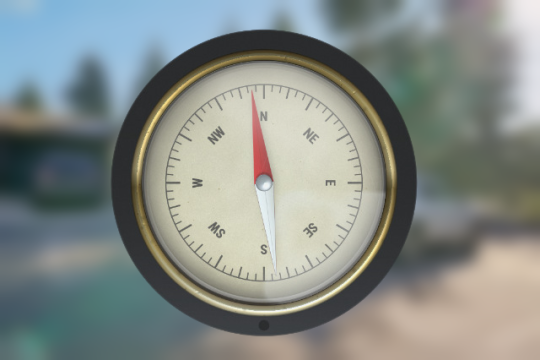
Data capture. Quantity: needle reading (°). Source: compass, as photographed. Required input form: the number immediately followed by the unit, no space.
352.5°
